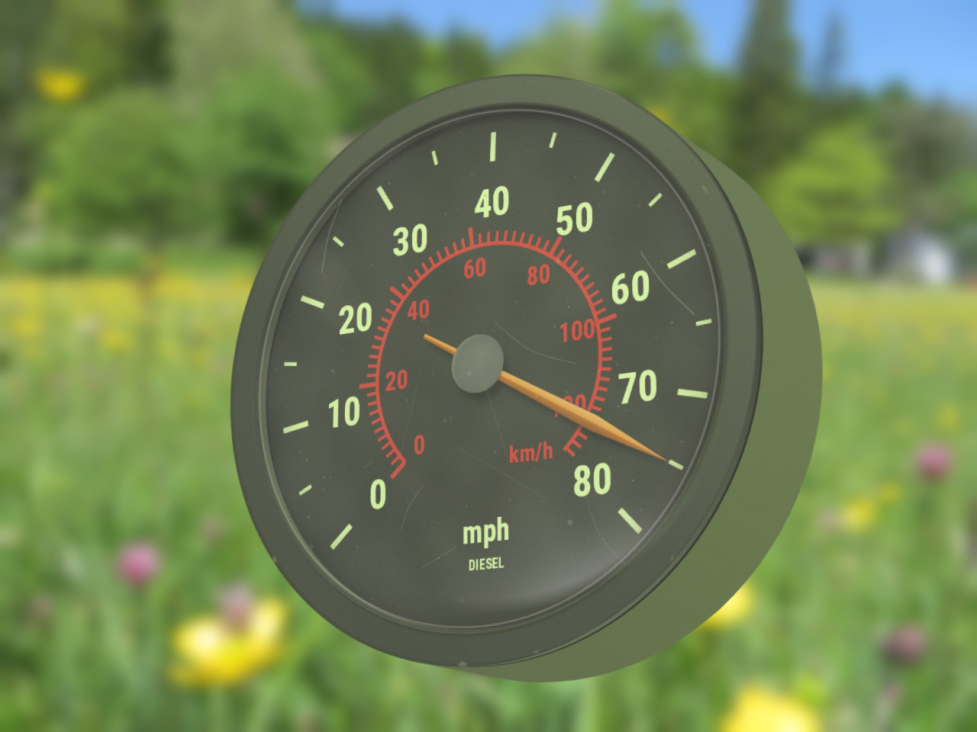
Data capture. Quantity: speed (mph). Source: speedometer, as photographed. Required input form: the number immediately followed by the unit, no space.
75mph
